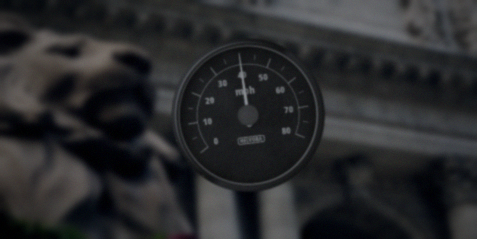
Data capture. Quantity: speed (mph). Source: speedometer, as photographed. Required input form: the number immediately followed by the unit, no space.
40mph
